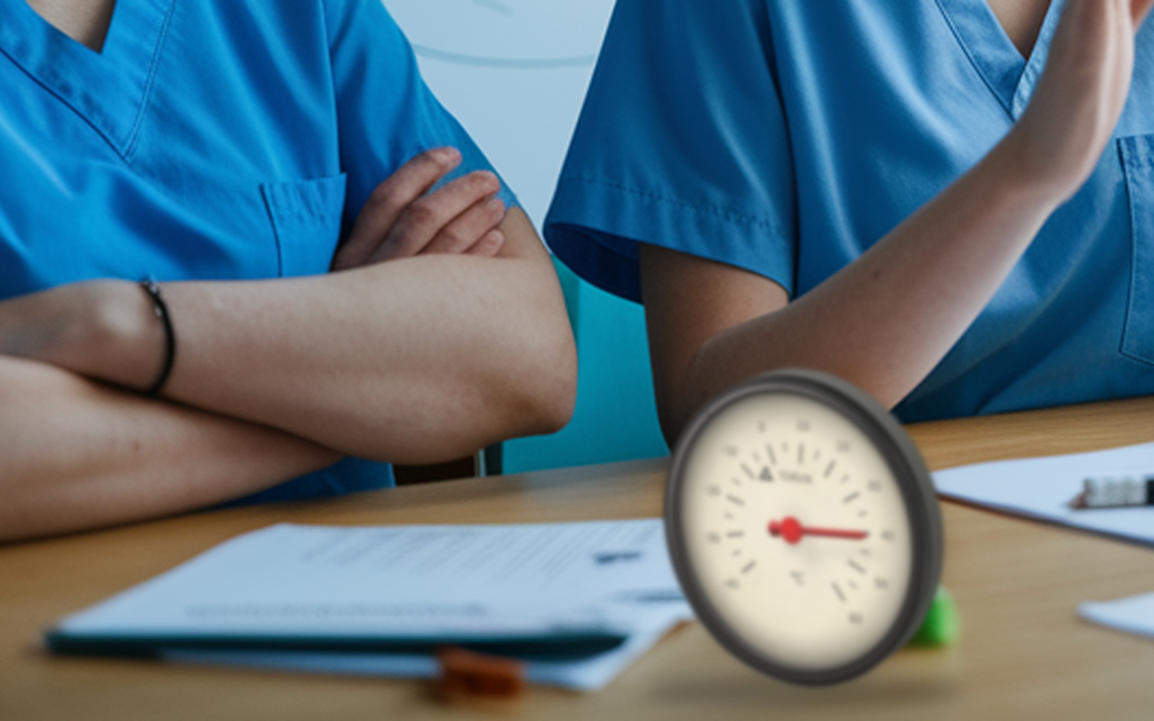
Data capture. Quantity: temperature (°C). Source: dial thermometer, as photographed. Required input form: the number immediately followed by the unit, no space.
40°C
